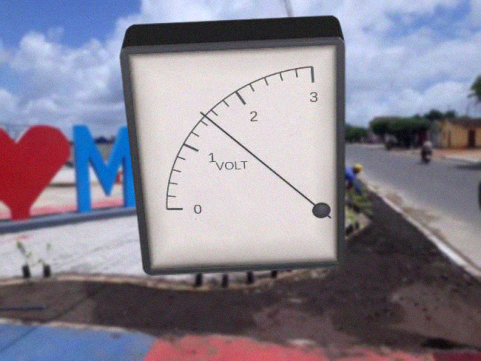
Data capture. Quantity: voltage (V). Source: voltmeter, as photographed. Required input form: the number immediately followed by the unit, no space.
1.5V
